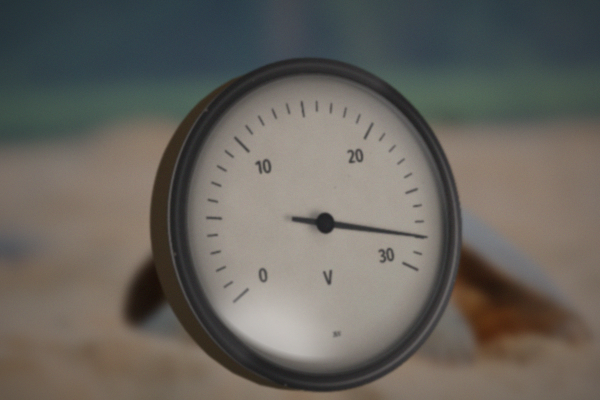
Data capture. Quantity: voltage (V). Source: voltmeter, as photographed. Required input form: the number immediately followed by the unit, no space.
28V
